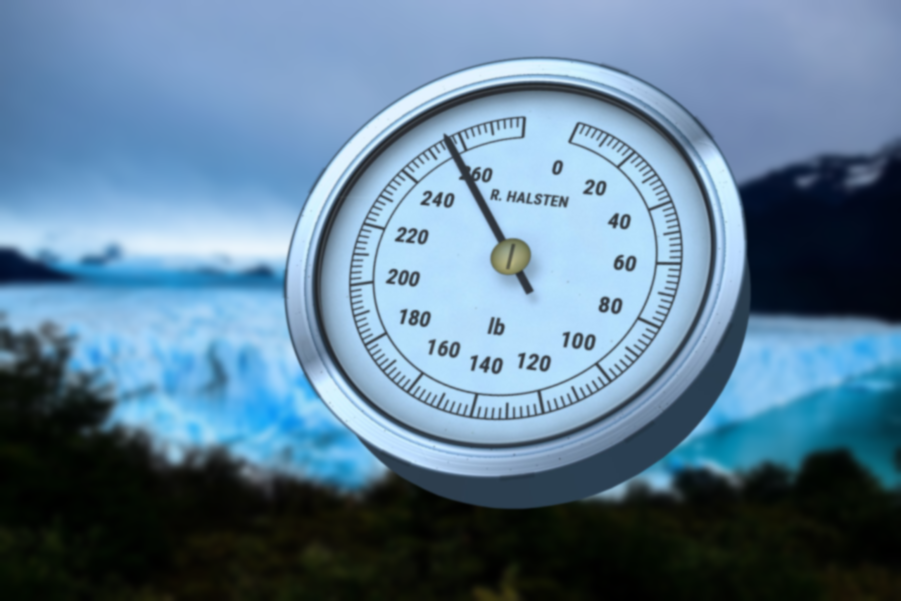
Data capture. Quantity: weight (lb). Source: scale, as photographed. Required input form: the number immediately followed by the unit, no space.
256lb
